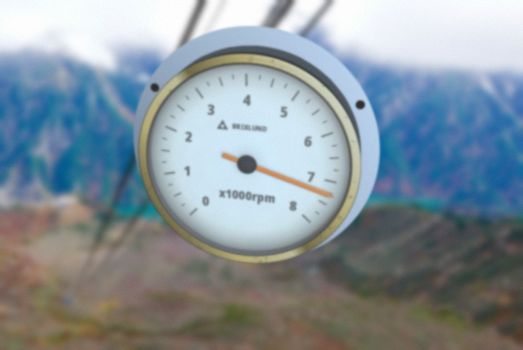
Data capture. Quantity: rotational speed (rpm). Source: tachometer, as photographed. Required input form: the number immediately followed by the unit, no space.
7250rpm
